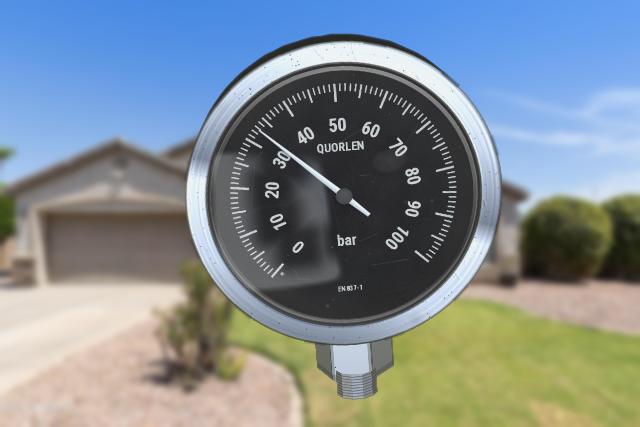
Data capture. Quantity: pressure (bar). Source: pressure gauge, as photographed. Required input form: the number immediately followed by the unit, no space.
33bar
